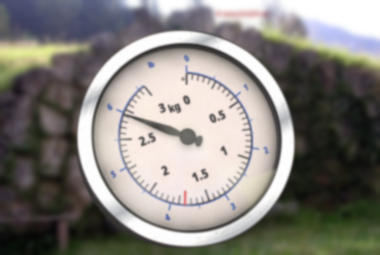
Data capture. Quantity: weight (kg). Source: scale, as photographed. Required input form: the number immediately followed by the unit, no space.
2.7kg
